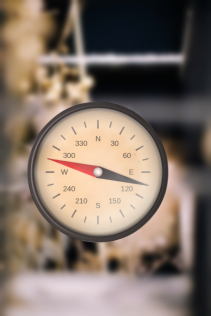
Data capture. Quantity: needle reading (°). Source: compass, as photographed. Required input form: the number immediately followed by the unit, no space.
285°
